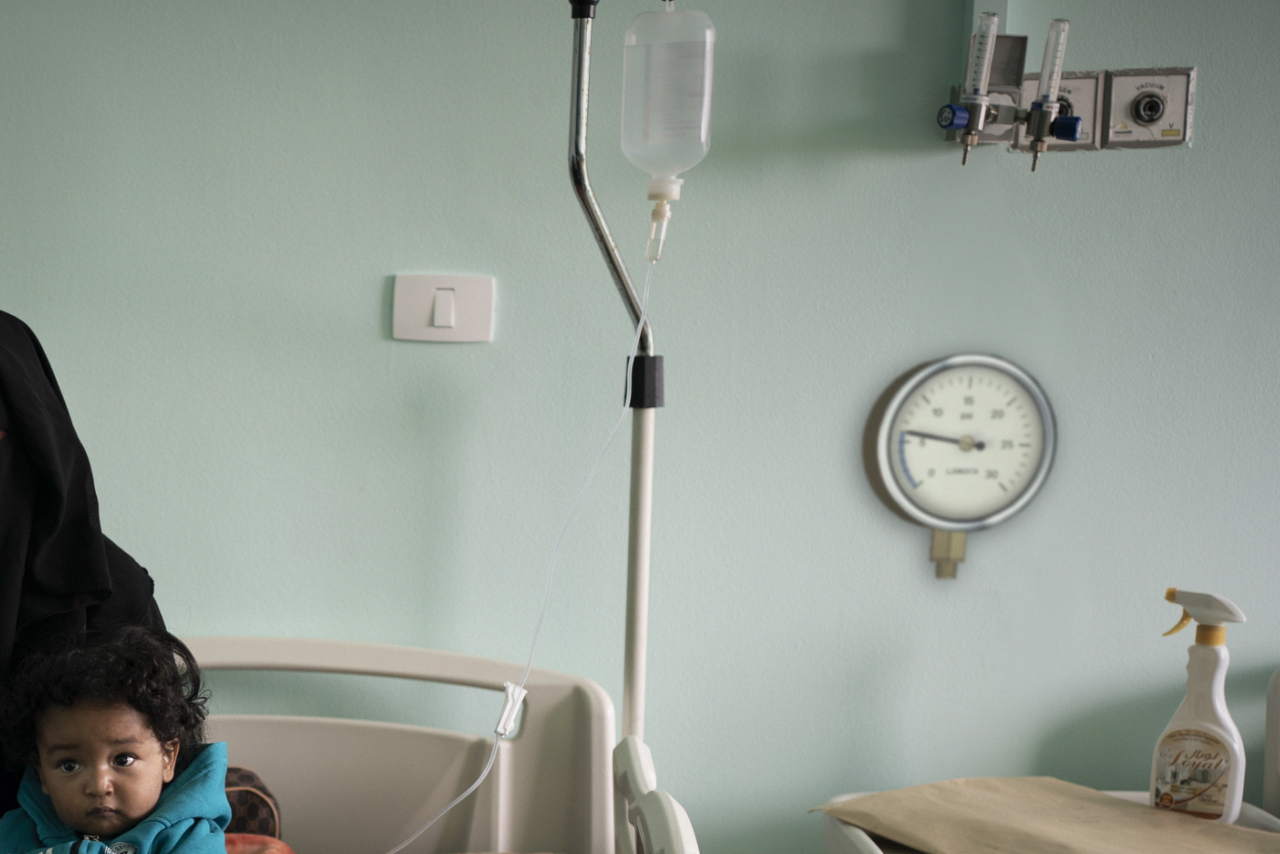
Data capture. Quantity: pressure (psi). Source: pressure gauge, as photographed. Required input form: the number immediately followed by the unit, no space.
6psi
